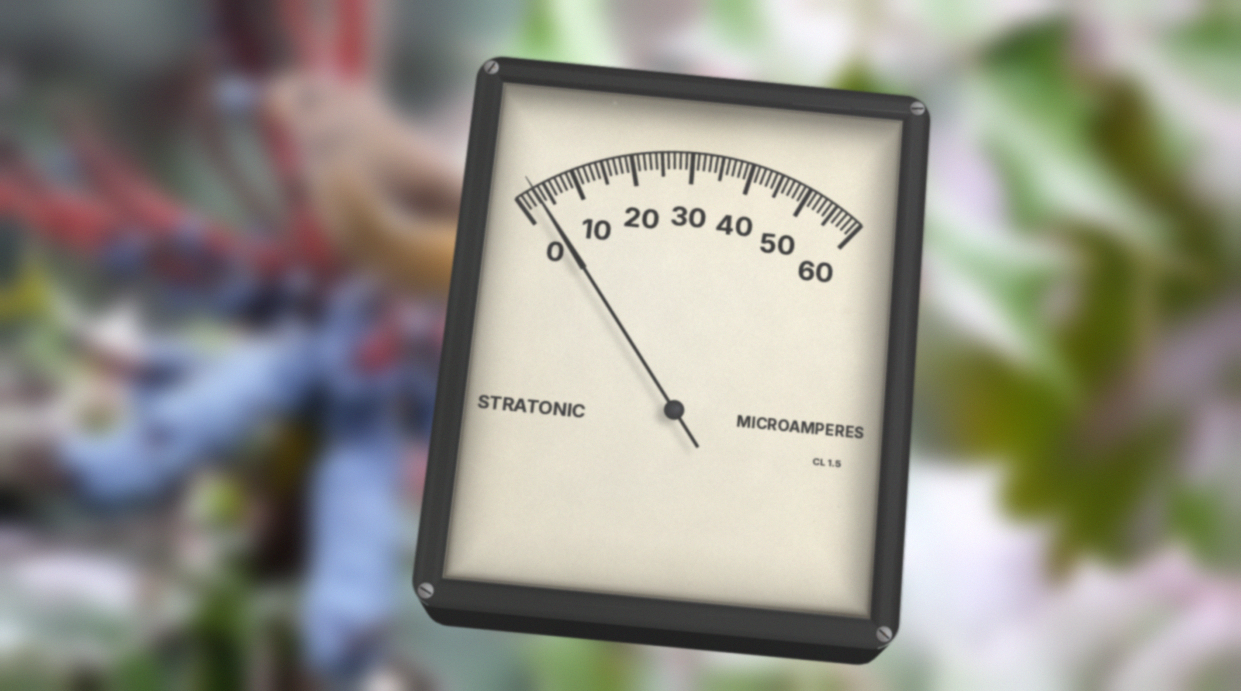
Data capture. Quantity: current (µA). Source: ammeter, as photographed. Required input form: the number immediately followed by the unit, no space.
3µA
